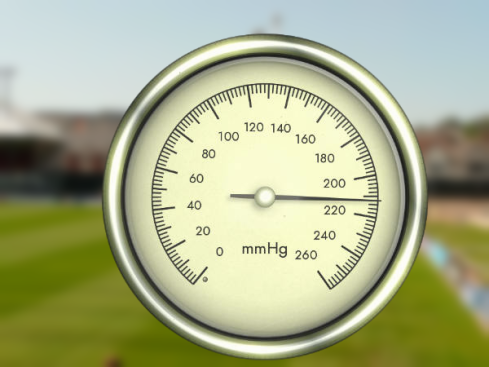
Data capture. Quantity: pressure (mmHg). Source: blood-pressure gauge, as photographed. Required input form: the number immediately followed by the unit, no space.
212mmHg
